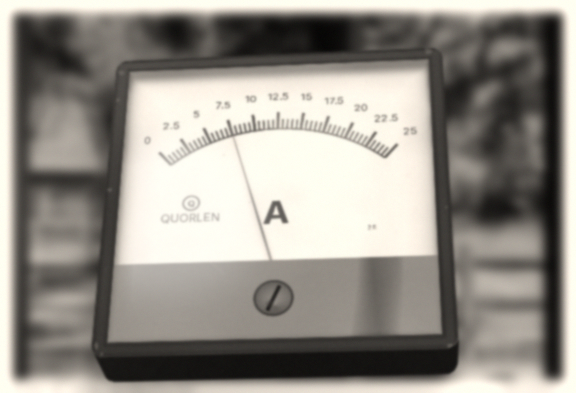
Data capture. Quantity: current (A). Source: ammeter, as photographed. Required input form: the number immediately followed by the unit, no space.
7.5A
